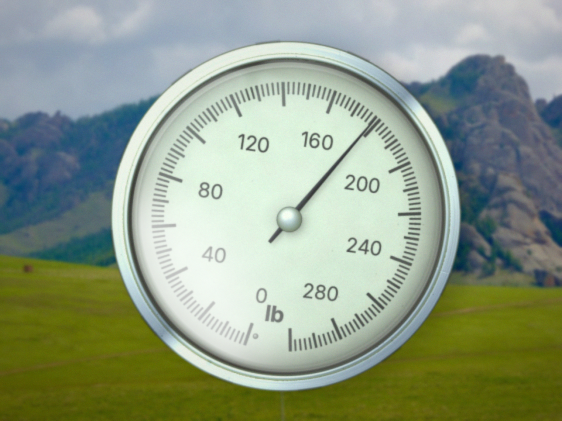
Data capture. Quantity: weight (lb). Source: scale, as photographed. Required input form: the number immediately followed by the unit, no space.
178lb
